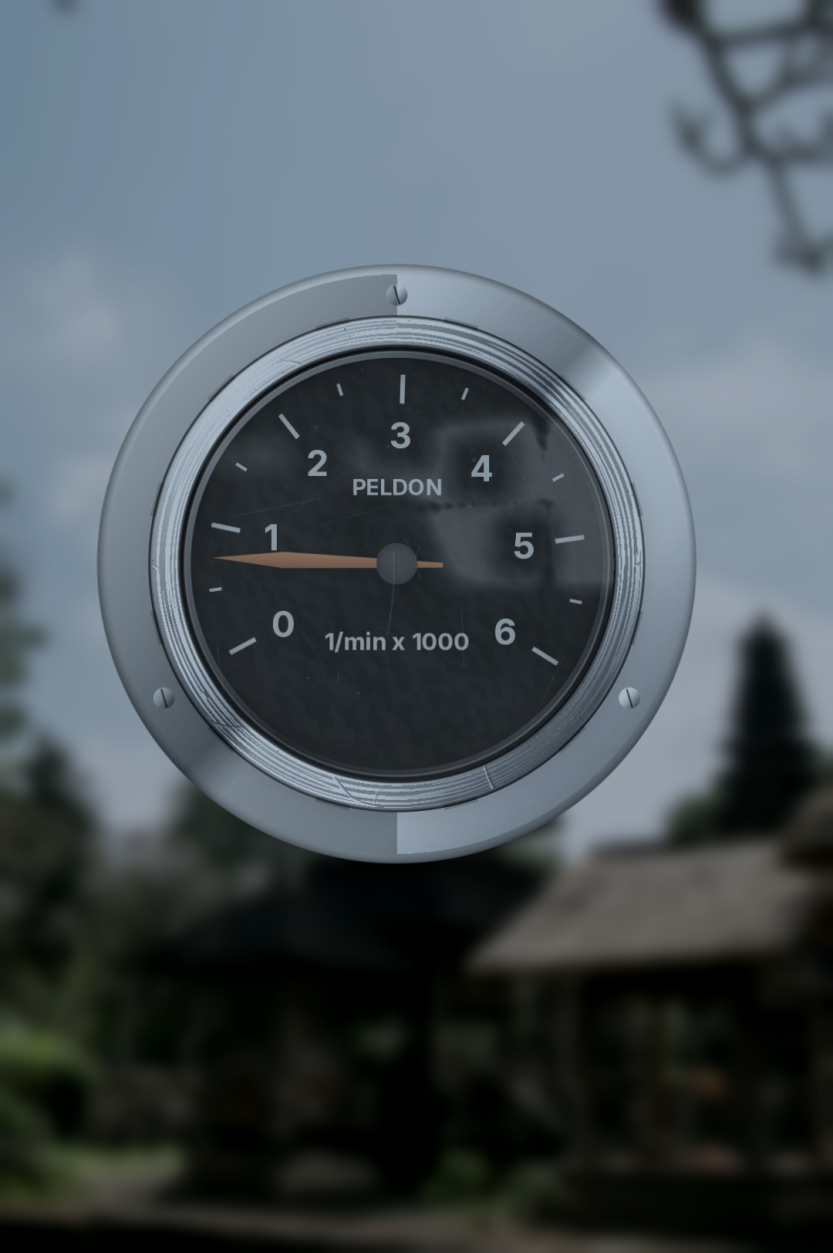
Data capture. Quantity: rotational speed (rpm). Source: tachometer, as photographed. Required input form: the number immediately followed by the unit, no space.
750rpm
